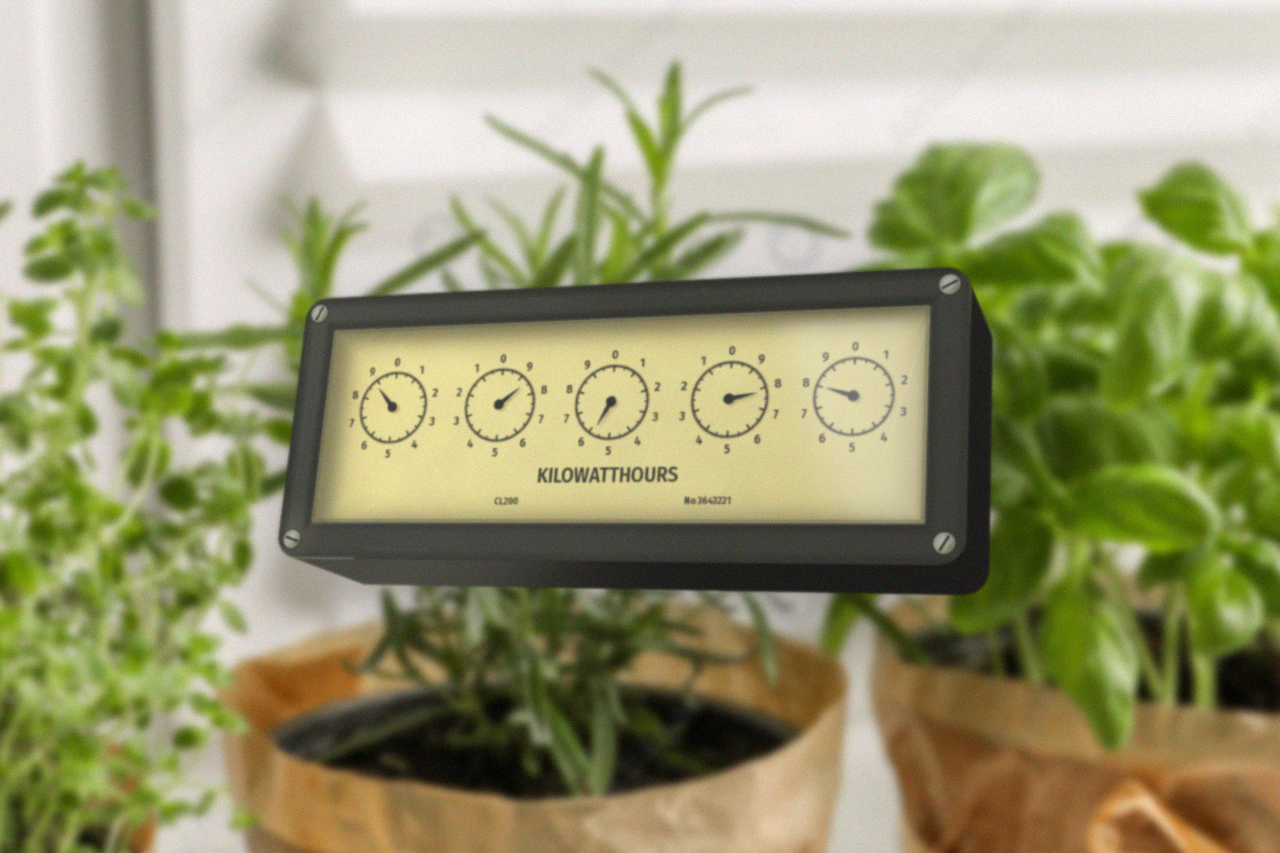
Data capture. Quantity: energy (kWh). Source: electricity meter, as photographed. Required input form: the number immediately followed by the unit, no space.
88578kWh
